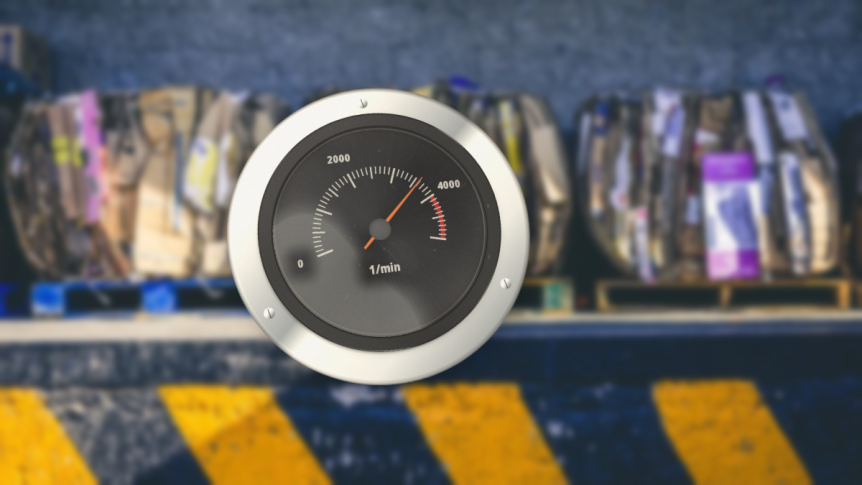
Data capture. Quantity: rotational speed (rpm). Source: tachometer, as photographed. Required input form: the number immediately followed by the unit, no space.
3600rpm
